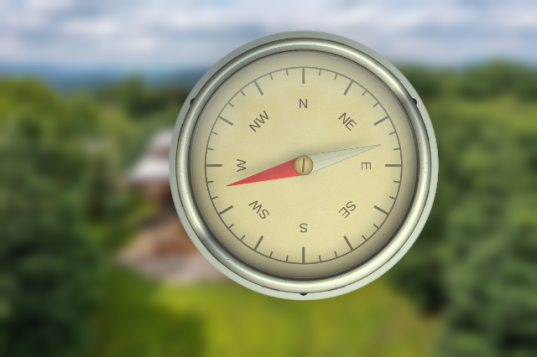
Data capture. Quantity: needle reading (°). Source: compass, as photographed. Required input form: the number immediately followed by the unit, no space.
255°
